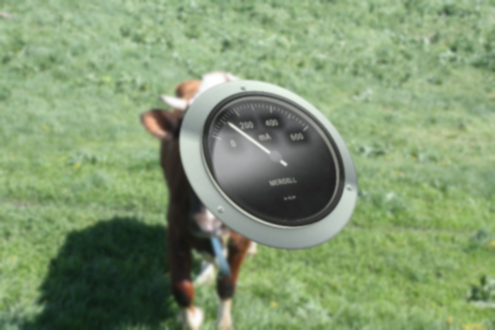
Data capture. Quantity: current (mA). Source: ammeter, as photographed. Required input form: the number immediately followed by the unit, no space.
100mA
